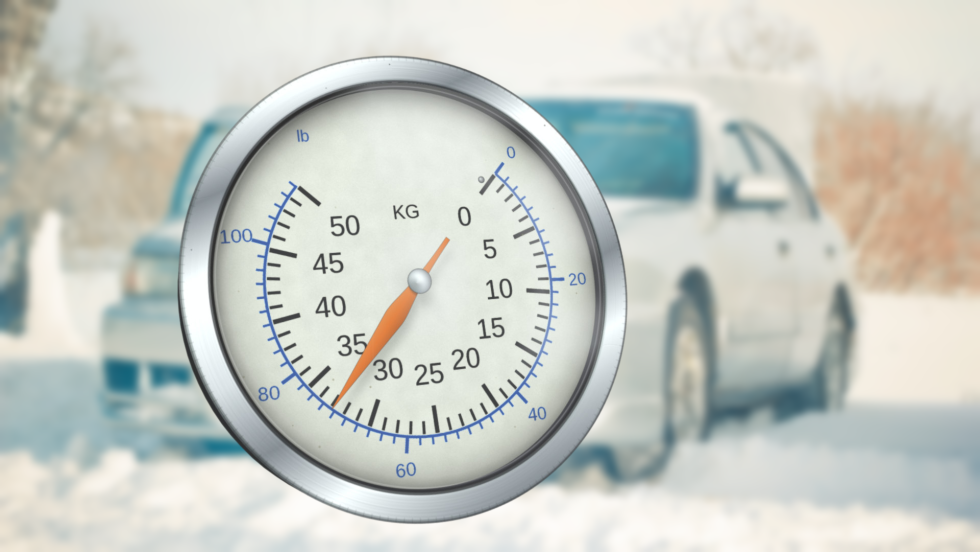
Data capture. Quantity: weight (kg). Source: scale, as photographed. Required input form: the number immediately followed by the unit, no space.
33kg
